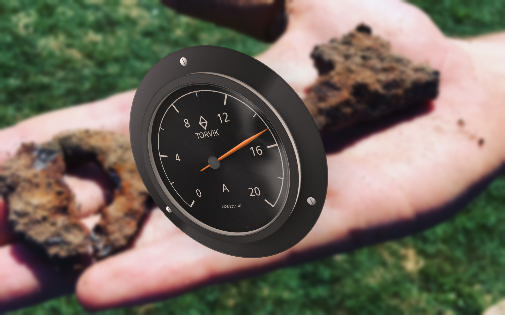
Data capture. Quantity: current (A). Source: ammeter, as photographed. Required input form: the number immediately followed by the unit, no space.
15A
